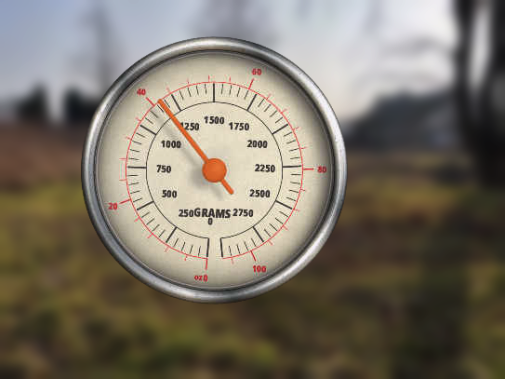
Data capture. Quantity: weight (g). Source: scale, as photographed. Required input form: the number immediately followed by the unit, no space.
1175g
